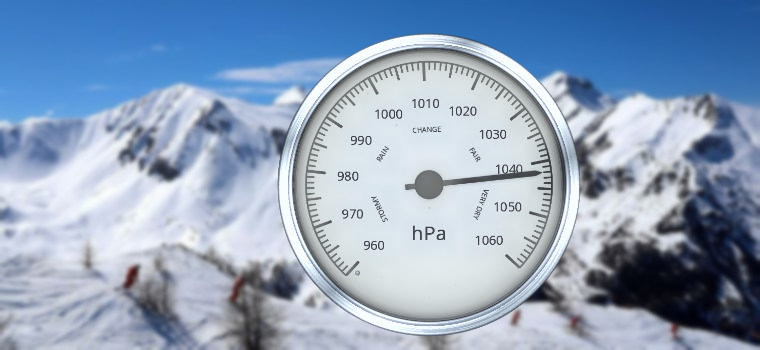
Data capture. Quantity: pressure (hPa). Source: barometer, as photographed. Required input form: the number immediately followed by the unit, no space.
1042hPa
